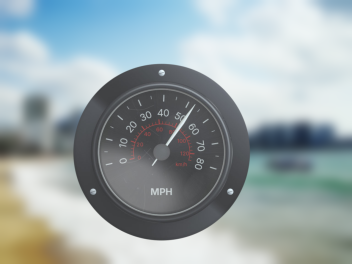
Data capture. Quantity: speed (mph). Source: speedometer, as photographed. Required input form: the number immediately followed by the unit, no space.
52.5mph
